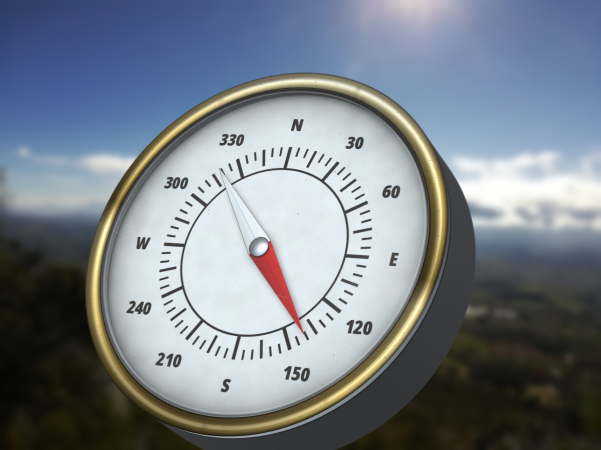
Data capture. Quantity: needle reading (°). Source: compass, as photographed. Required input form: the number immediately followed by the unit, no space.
140°
